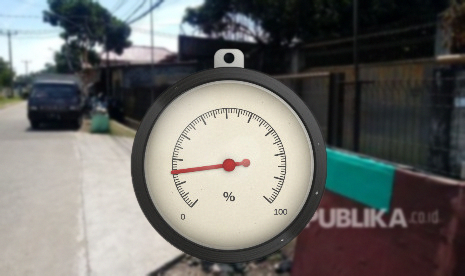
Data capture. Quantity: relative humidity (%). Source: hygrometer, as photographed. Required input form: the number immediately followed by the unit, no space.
15%
